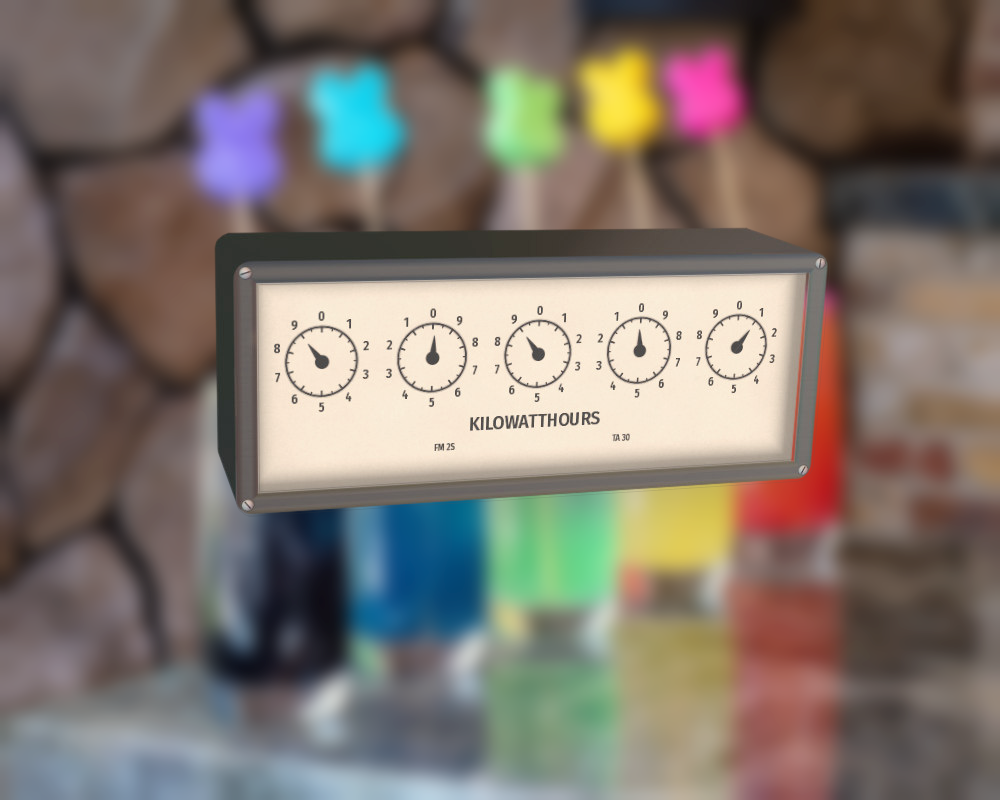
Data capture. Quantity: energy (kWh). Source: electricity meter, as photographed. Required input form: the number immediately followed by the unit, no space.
89901kWh
